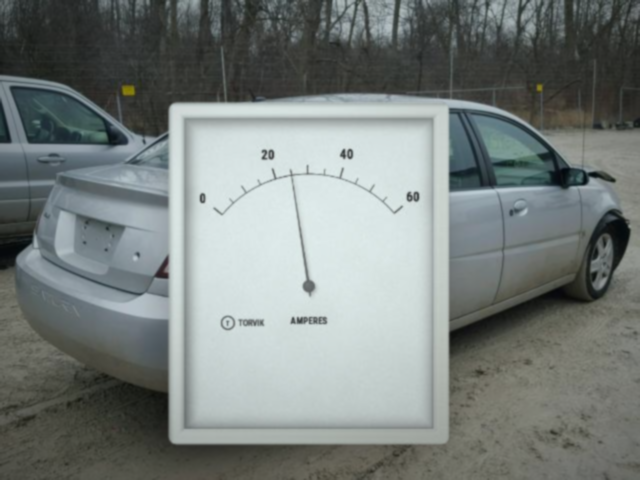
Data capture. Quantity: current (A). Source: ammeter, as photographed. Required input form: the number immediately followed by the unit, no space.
25A
